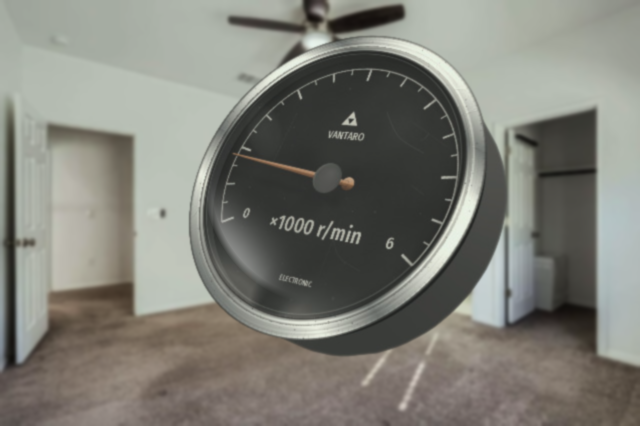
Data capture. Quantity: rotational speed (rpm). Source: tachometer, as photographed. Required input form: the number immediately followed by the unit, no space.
875rpm
